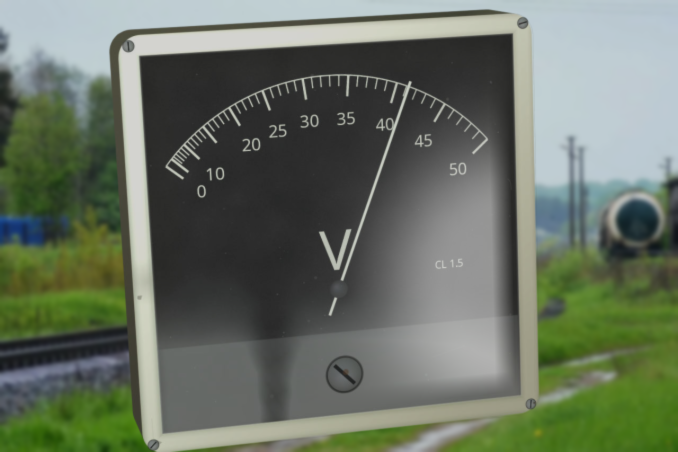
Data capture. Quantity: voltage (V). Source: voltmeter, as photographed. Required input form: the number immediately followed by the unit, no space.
41V
